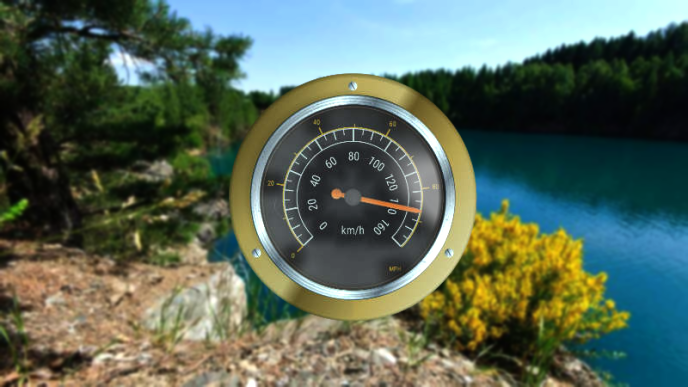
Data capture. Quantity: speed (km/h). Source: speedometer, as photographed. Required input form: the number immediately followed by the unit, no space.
140km/h
